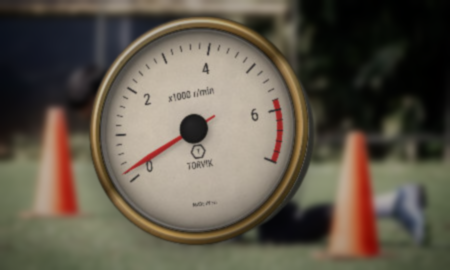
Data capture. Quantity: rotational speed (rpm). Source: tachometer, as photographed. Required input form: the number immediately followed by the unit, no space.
200rpm
